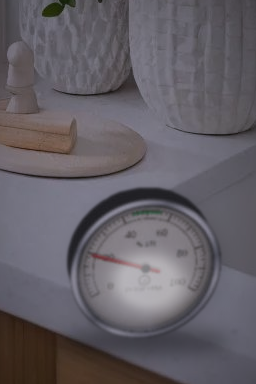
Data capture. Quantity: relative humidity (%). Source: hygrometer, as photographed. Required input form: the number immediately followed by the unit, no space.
20%
